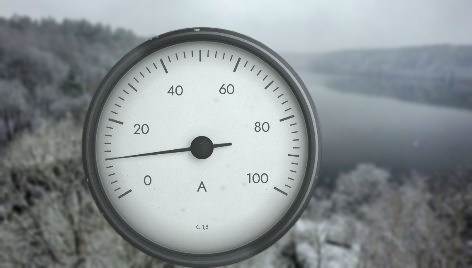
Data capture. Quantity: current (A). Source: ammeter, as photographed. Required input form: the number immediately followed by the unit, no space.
10A
